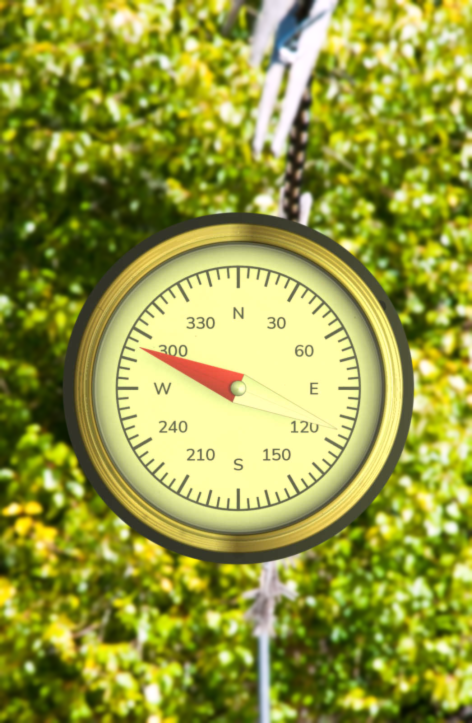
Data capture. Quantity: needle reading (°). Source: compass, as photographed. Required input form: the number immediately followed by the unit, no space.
292.5°
